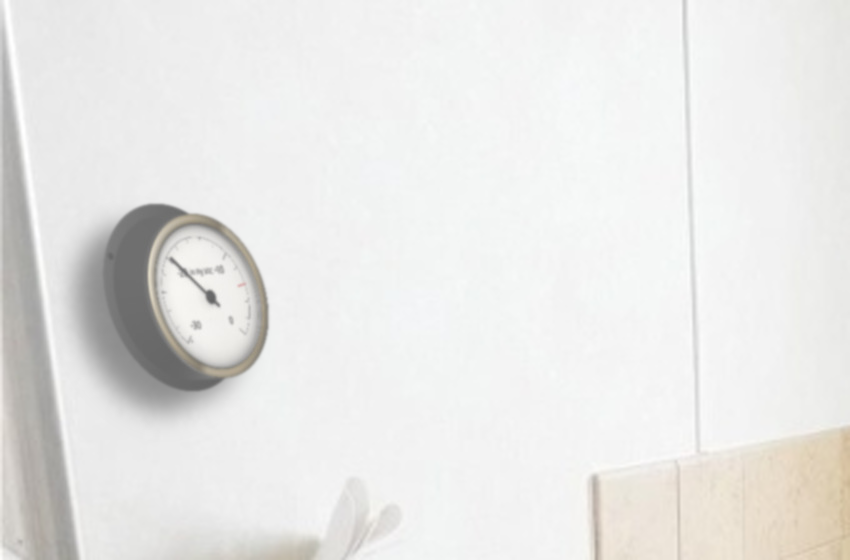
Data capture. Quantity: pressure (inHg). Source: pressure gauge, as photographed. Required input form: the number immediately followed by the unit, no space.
-20inHg
